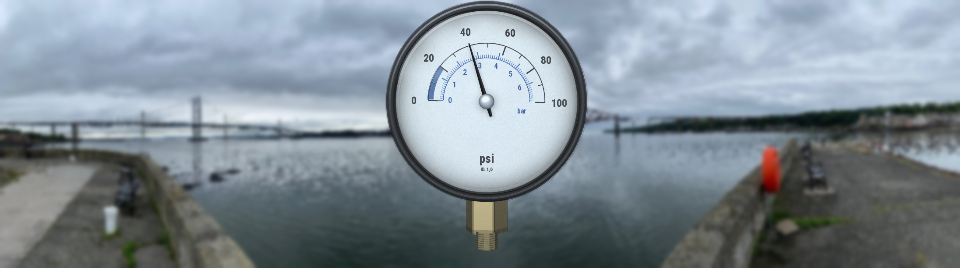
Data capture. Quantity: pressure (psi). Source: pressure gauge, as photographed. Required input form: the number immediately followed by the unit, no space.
40psi
